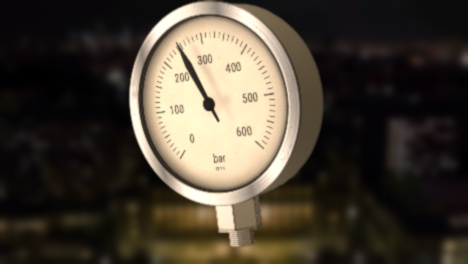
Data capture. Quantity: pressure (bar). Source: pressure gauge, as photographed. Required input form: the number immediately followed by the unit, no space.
250bar
